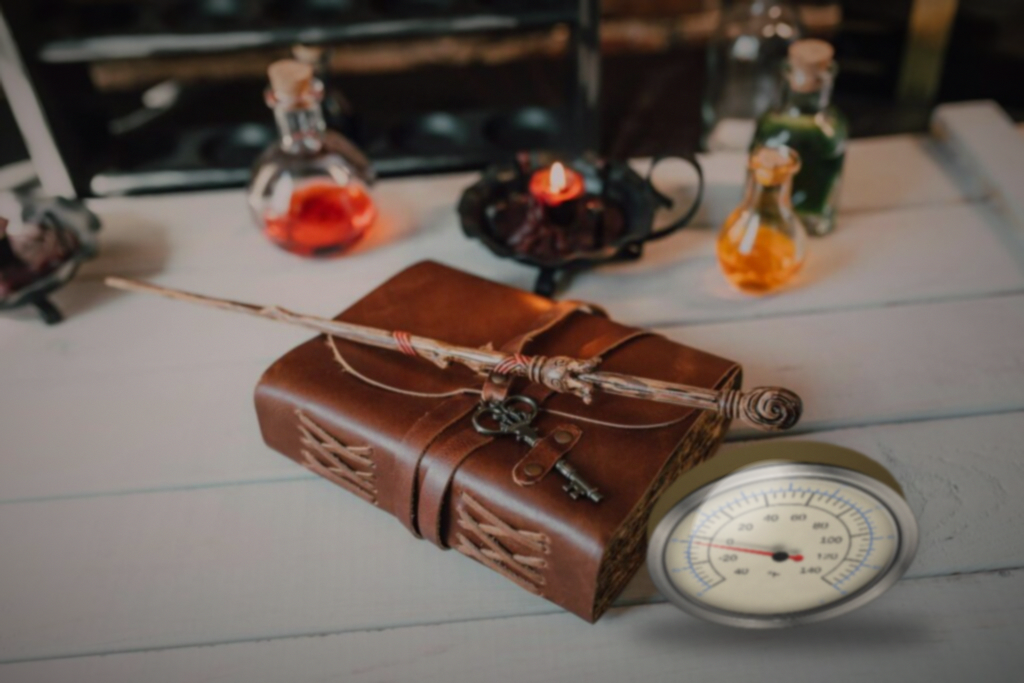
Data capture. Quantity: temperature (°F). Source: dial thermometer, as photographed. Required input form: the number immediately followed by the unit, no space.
0°F
